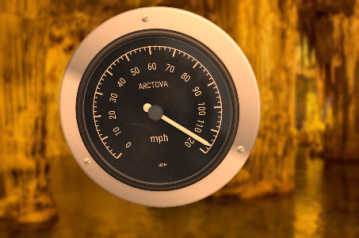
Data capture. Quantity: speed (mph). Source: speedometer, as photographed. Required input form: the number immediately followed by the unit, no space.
116mph
